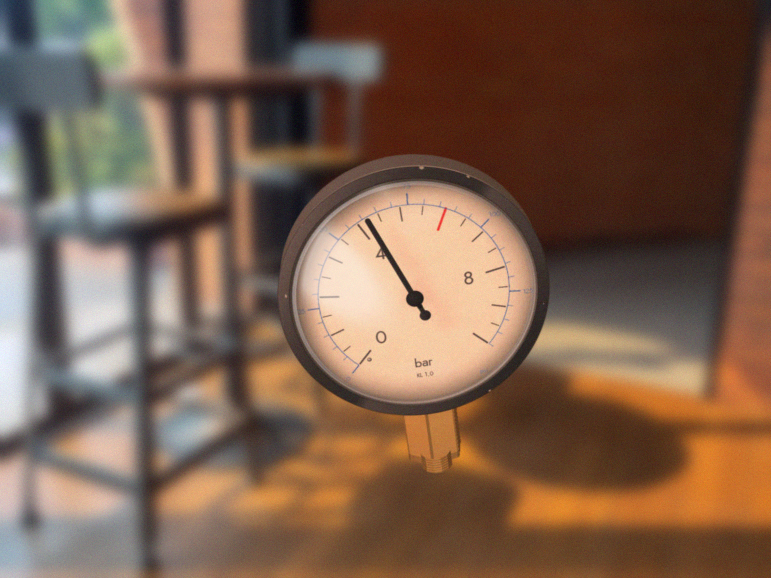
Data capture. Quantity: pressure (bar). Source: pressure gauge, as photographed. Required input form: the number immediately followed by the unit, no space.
4.25bar
